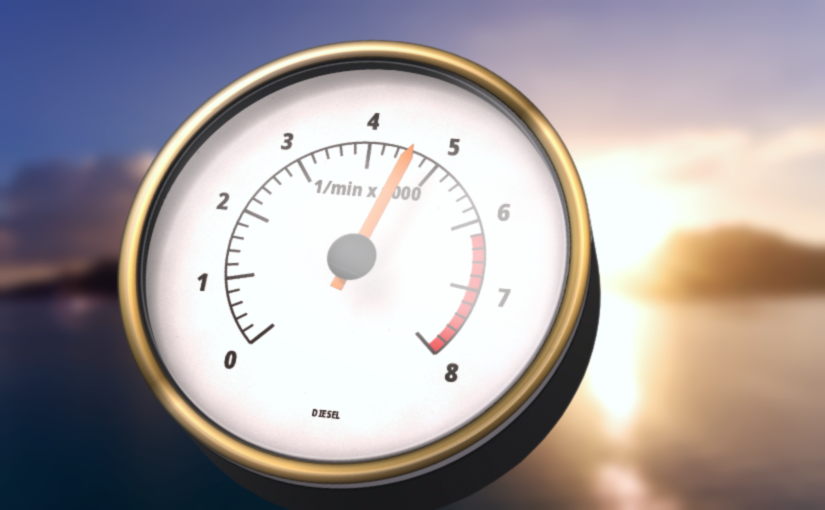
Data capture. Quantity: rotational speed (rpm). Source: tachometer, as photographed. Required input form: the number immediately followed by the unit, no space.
4600rpm
